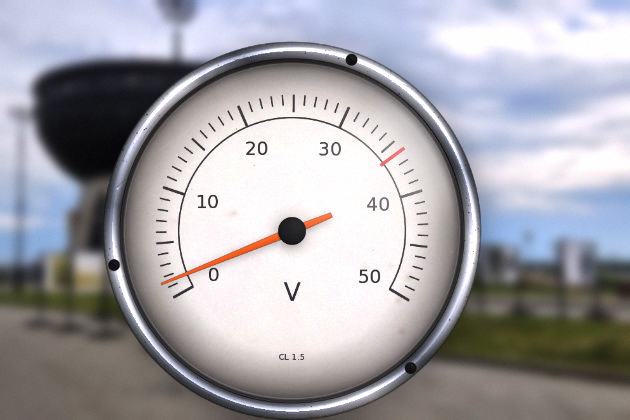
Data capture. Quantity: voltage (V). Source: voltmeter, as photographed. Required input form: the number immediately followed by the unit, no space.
1.5V
